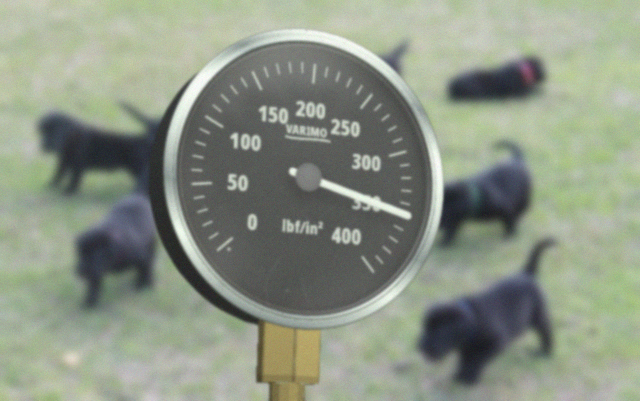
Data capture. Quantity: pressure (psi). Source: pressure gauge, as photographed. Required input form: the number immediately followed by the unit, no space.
350psi
